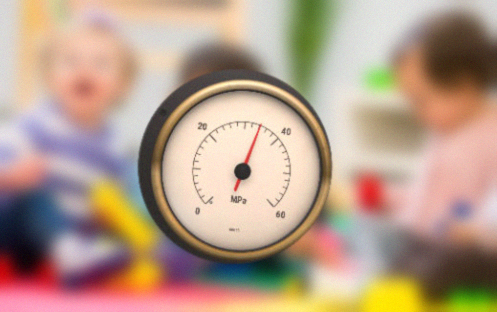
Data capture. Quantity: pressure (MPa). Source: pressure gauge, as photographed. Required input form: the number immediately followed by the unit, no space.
34MPa
